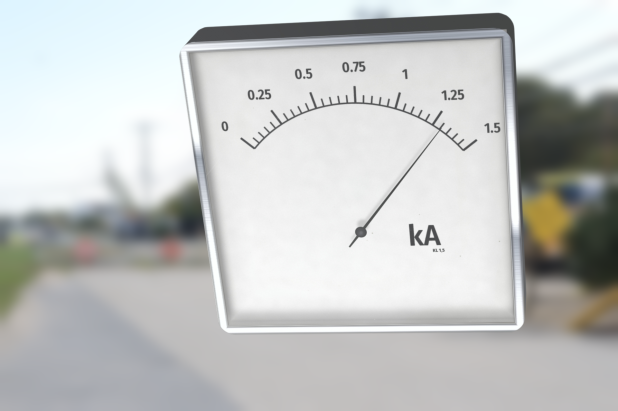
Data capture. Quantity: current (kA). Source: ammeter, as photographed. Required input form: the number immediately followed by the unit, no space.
1.3kA
